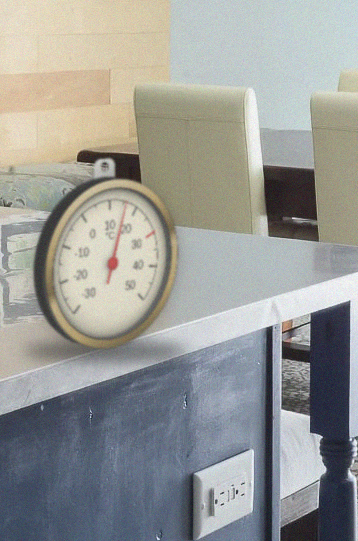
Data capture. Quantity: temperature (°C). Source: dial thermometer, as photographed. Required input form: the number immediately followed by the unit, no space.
15°C
